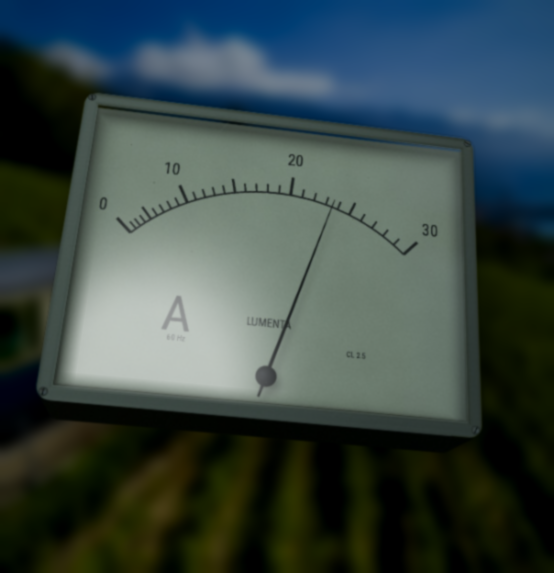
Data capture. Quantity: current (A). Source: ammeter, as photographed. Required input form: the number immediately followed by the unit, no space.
23.5A
